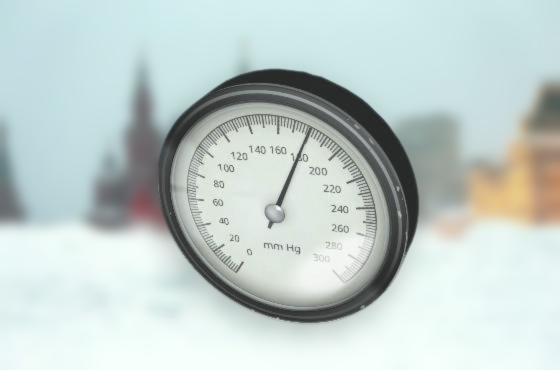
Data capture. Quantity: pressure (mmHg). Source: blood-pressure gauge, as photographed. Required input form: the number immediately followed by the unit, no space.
180mmHg
